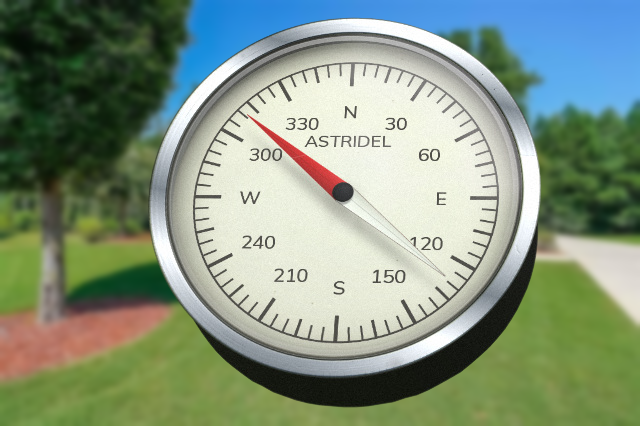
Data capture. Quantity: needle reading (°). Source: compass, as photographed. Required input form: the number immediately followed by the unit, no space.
310°
